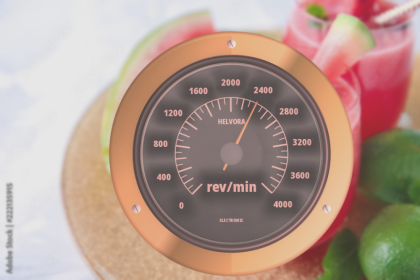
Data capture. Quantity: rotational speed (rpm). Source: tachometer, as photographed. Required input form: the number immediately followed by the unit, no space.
2400rpm
